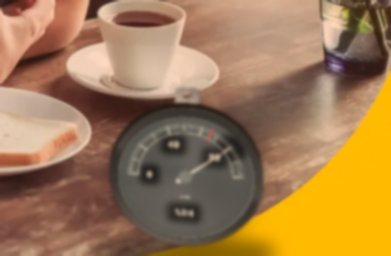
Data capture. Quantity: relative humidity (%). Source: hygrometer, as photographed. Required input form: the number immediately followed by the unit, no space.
80%
